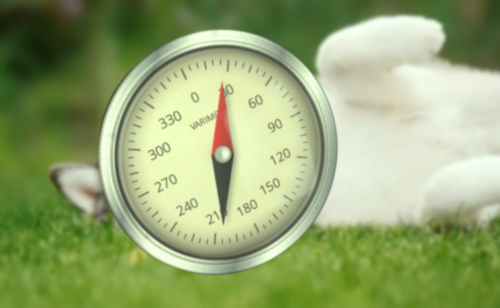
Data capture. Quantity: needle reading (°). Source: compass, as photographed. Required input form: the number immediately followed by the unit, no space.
25°
